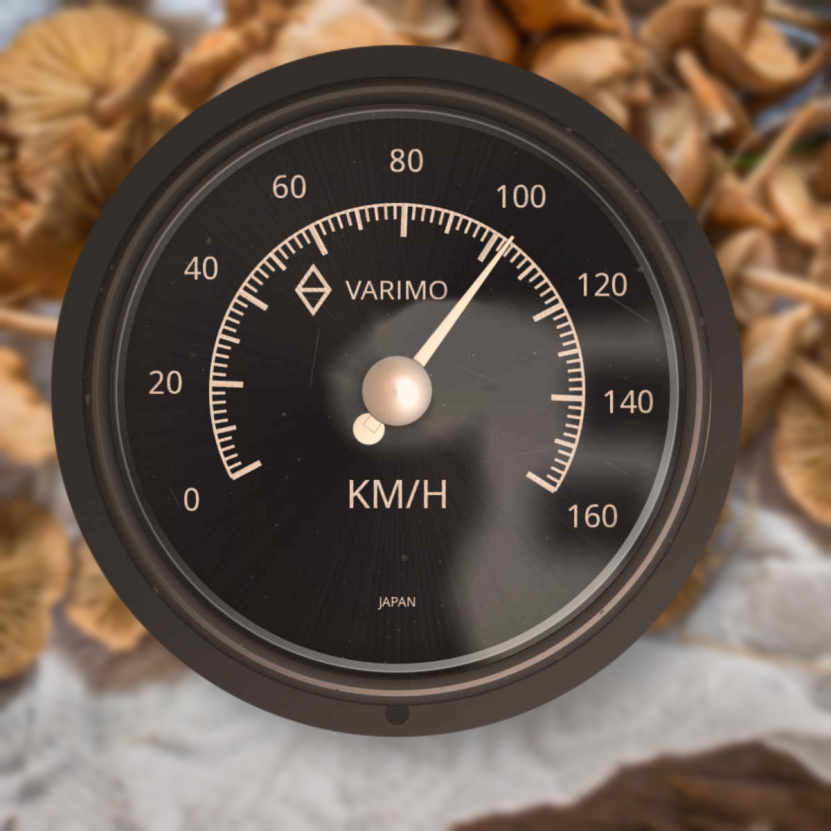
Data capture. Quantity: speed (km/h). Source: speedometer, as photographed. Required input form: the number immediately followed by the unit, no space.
103km/h
